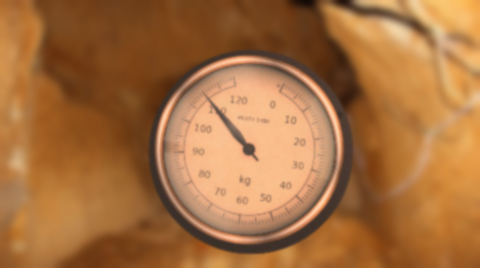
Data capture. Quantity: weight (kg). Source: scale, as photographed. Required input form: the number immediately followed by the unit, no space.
110kg
